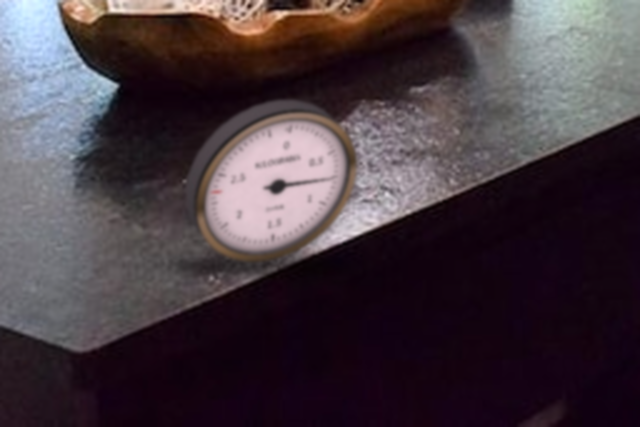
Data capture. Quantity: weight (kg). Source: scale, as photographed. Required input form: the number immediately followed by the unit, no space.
0.75kg
